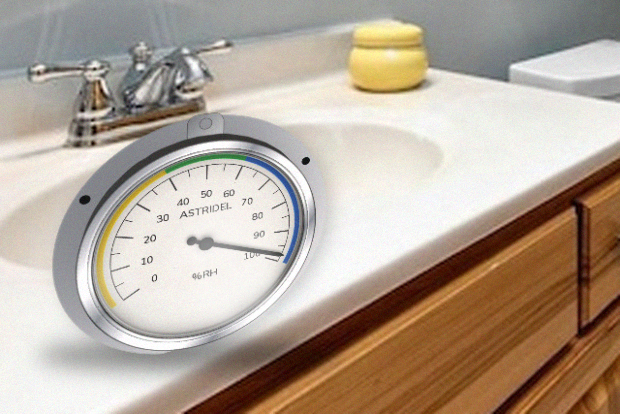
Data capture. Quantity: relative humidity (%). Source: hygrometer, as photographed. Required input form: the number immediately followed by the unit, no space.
97.5%
